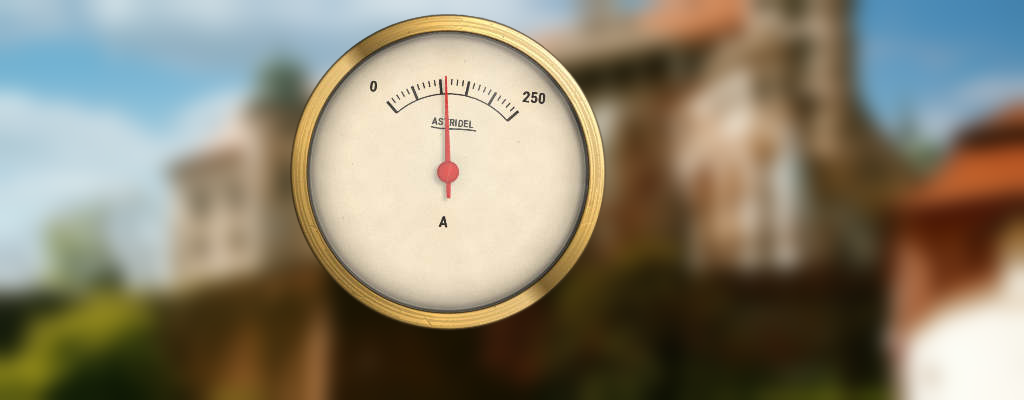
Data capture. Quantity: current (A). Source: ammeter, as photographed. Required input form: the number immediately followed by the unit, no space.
110A
